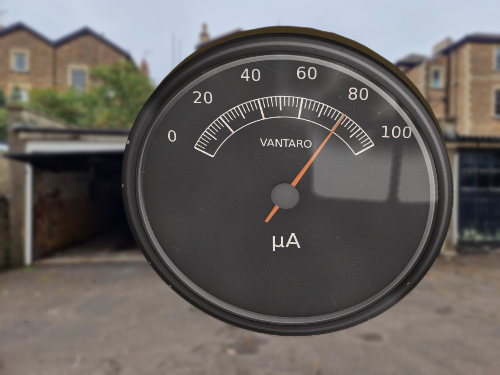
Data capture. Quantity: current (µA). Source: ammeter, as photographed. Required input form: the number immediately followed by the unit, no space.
80µA
